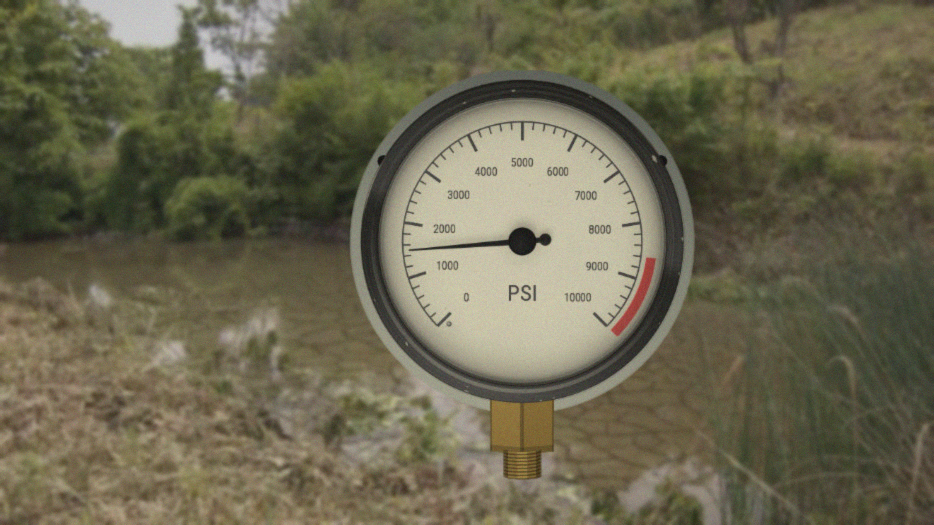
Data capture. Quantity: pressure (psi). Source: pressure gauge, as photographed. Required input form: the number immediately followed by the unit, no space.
1500psi
